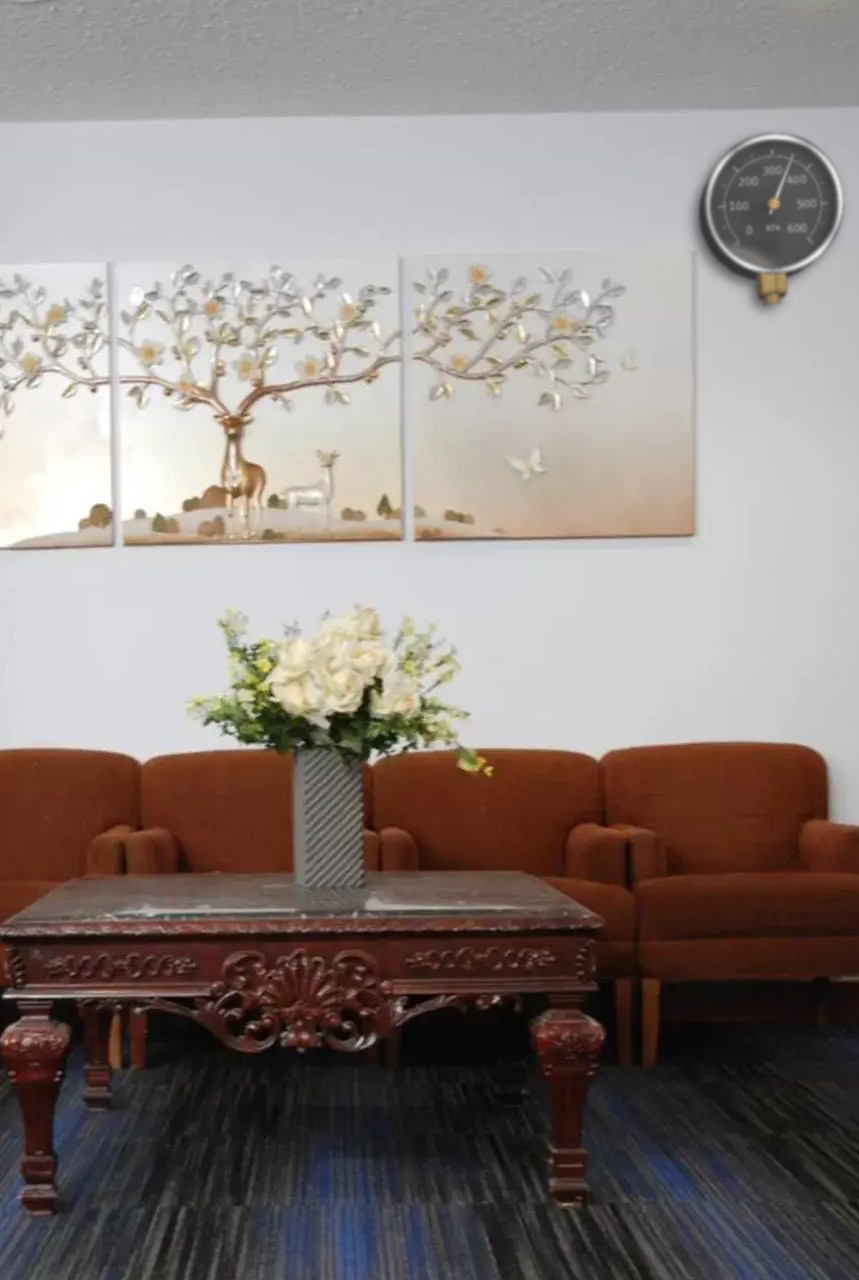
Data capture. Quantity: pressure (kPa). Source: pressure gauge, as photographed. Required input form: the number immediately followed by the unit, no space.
350kPa
